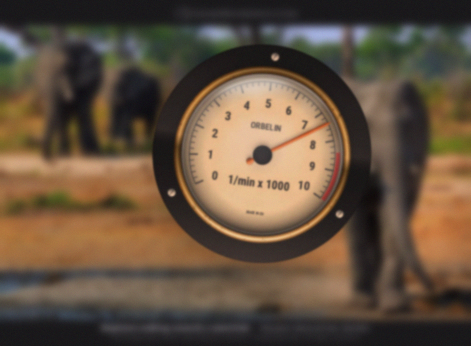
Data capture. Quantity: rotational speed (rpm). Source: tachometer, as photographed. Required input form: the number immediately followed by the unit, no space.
7400rpm
